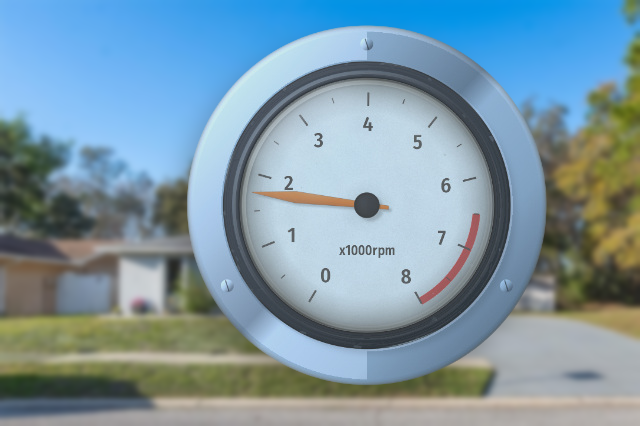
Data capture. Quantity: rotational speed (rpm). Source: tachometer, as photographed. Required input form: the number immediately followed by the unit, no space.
1750rpm
